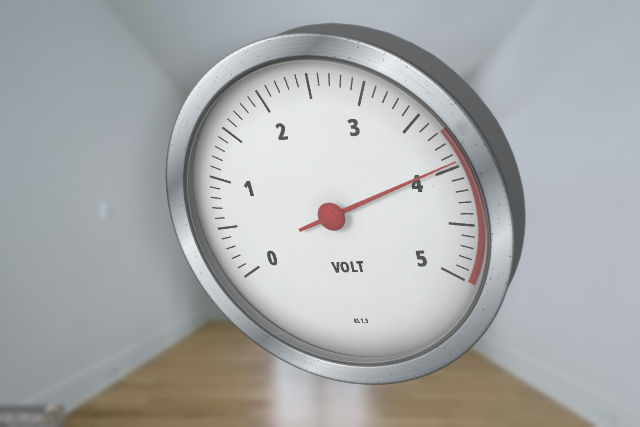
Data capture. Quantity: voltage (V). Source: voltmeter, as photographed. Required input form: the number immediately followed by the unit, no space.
3.95V
